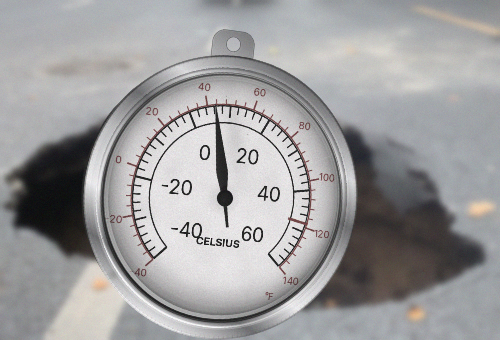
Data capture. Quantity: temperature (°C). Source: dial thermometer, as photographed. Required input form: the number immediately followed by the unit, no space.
6°C
